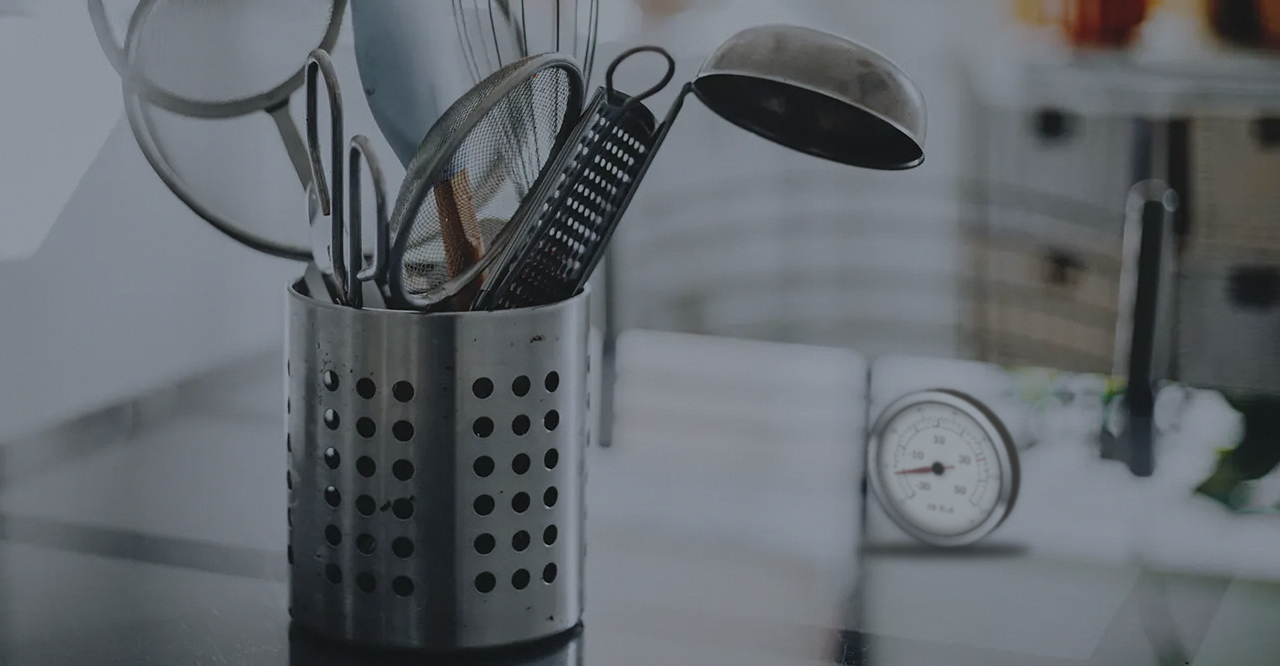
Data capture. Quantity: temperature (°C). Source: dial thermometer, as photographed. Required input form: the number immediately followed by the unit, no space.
-20°C
